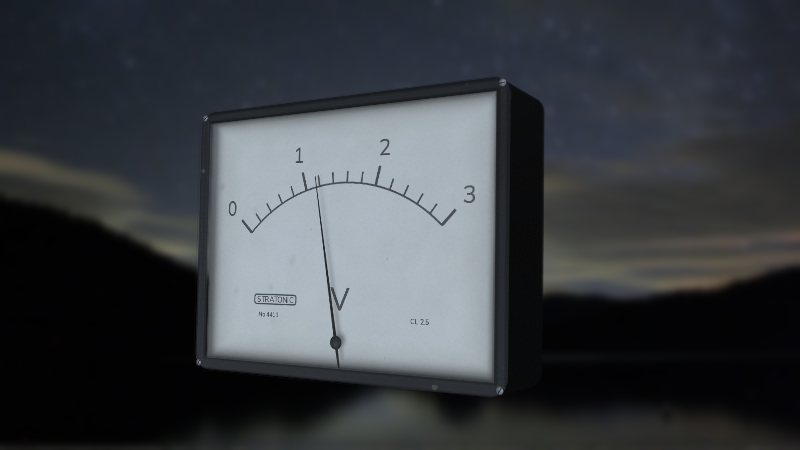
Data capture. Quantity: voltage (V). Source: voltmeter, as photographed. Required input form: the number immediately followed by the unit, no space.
1.2V
